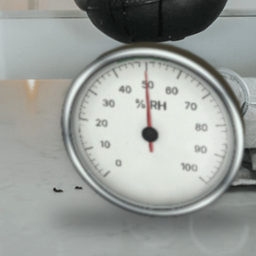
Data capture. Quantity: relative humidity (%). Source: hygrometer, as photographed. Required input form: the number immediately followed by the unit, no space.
50%
